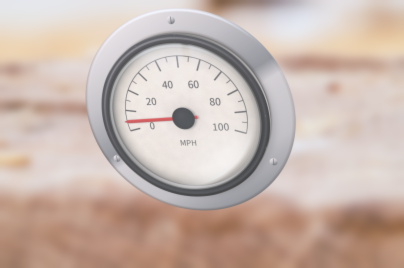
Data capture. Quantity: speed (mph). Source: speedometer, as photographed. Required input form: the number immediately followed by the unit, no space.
5mph
